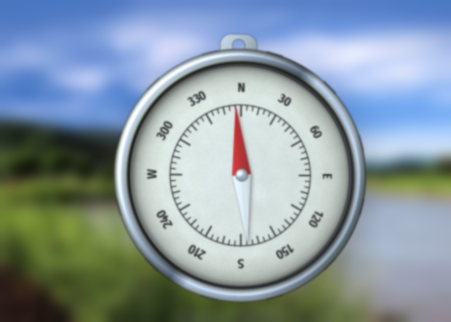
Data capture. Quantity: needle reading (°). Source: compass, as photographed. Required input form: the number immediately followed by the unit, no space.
355°
